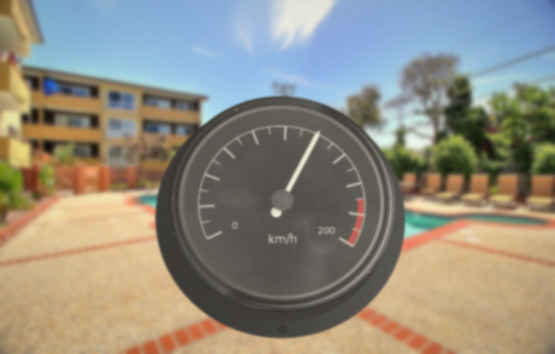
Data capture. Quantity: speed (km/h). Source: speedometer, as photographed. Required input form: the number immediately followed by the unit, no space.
120km/h
